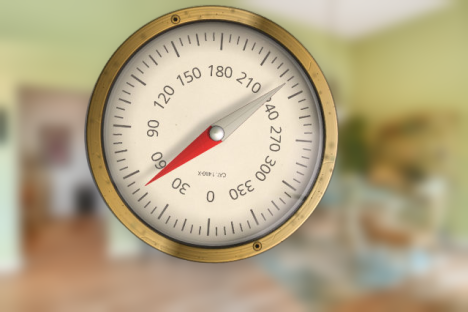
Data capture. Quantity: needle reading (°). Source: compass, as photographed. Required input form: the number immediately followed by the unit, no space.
50°
